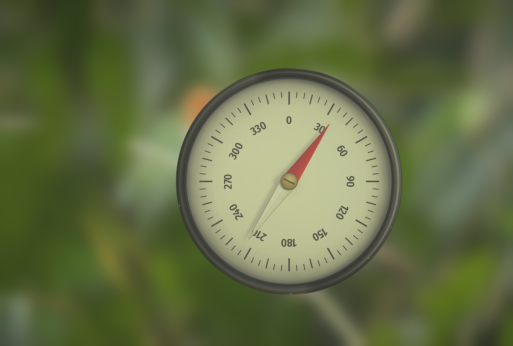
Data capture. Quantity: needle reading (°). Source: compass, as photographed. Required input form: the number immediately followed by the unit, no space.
35°
